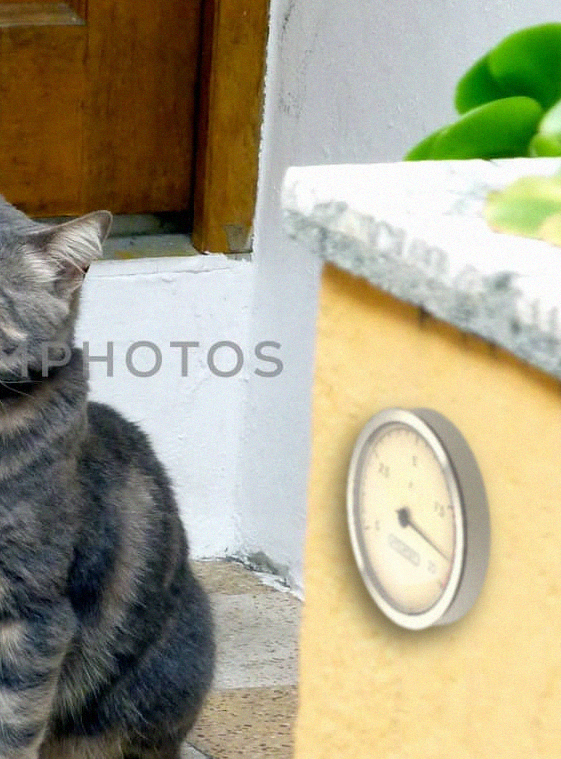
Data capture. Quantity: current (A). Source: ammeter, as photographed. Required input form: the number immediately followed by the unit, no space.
9A
